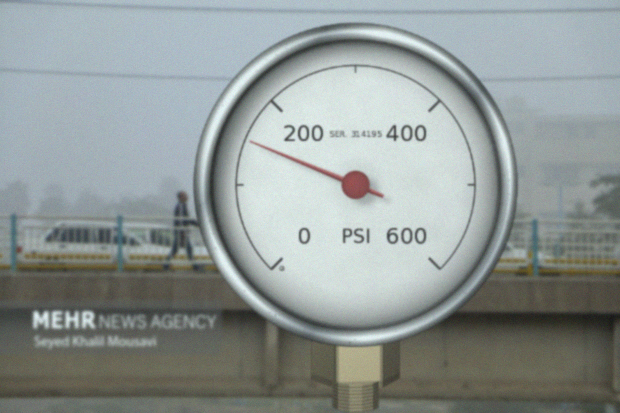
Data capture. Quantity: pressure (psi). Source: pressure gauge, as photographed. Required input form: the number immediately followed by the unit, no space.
150psi
